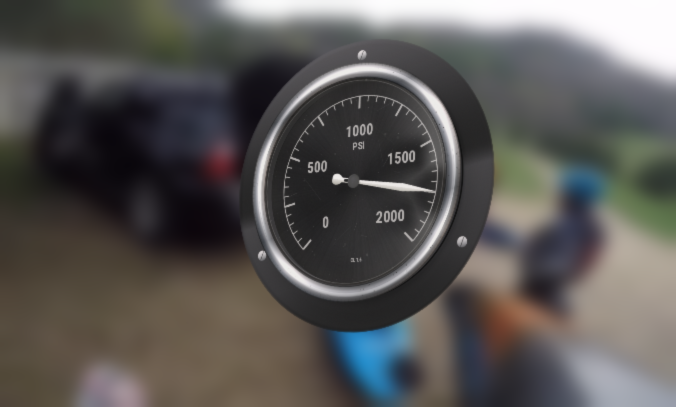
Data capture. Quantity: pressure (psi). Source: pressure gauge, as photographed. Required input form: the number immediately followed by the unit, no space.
1750psi
